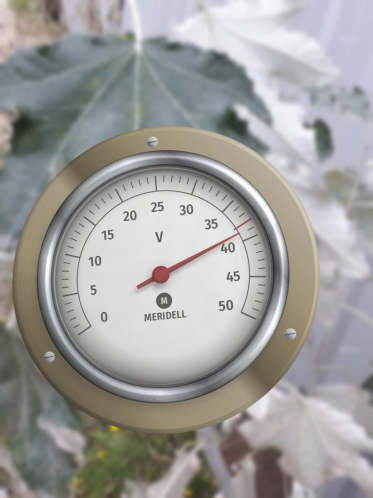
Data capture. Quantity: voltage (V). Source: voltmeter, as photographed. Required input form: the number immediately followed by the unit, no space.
39V
